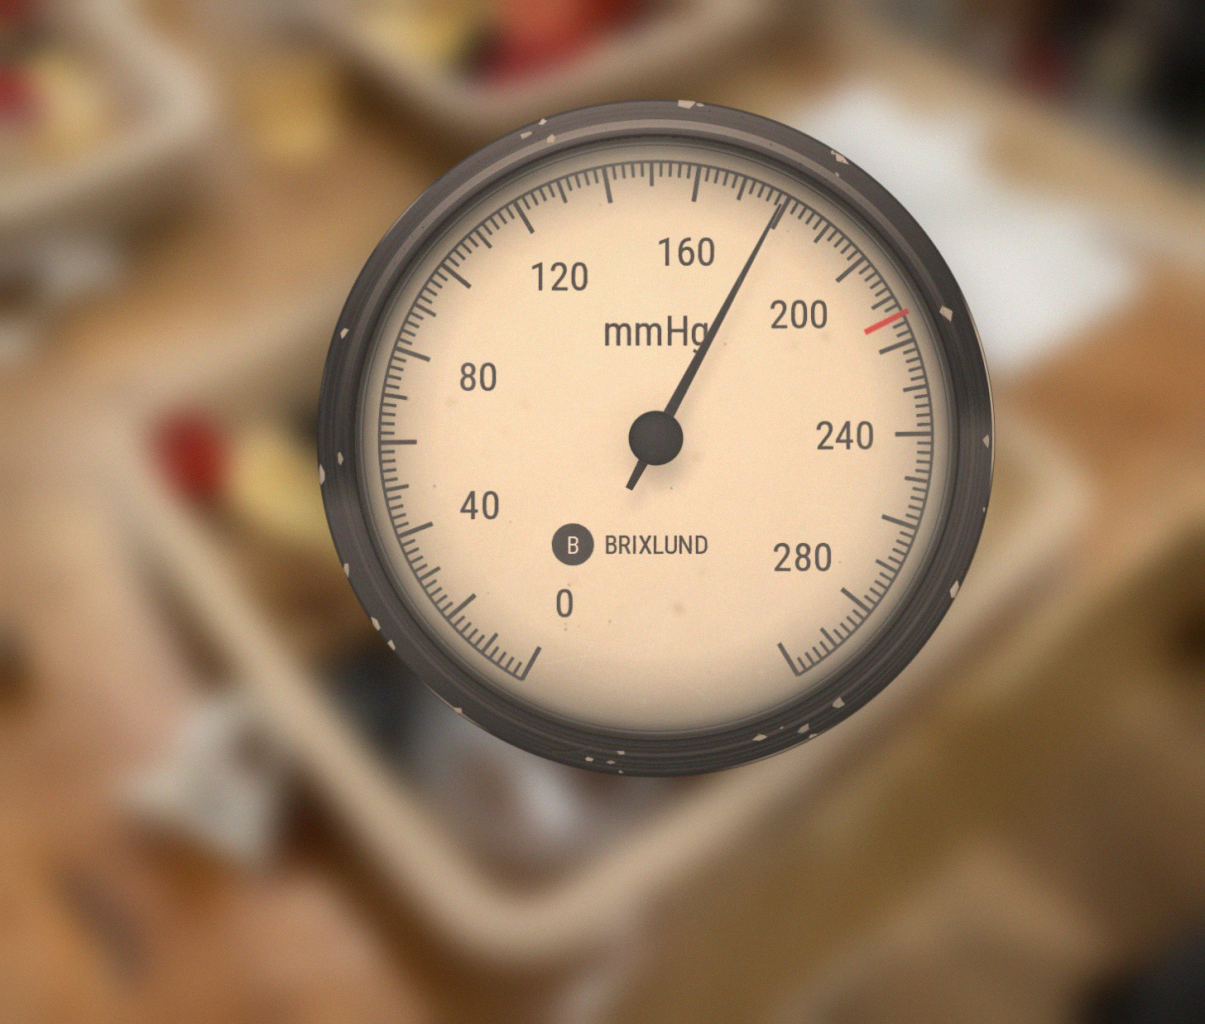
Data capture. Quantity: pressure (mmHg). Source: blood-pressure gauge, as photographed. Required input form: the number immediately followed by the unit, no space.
179mmHg
